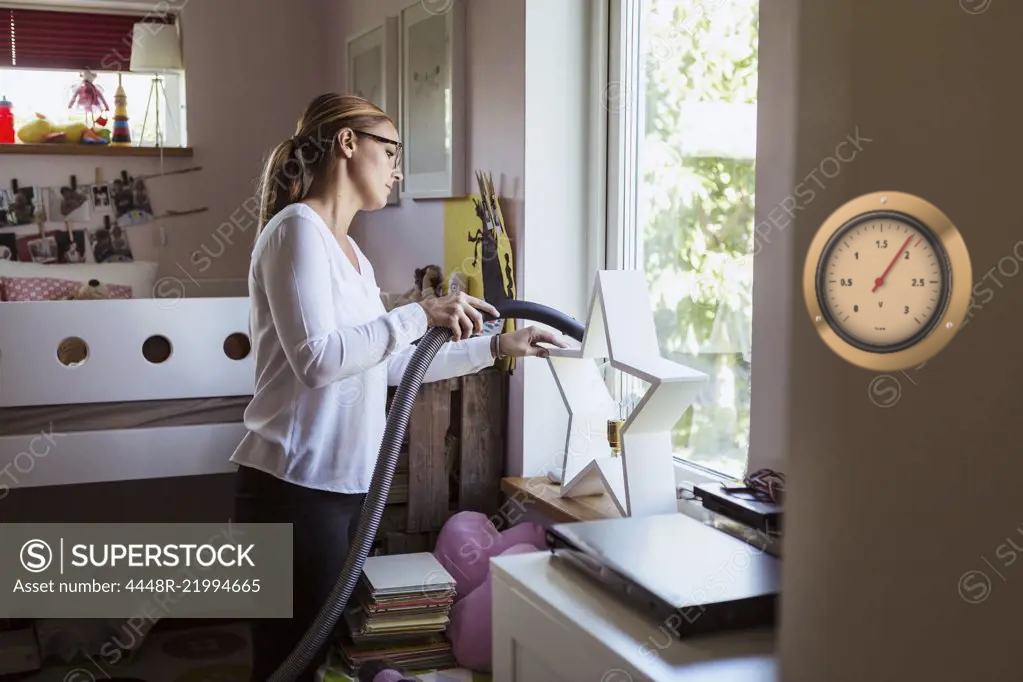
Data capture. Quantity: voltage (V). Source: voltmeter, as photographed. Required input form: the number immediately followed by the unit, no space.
1.9V
